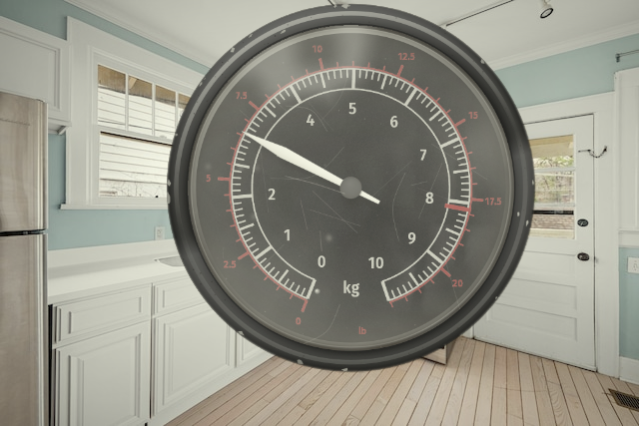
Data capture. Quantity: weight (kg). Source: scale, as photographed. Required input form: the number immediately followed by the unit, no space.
3kg
